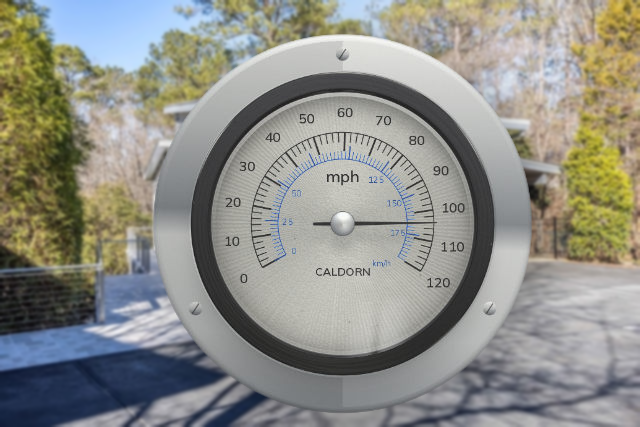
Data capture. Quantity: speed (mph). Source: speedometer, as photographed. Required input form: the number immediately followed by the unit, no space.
104mph
